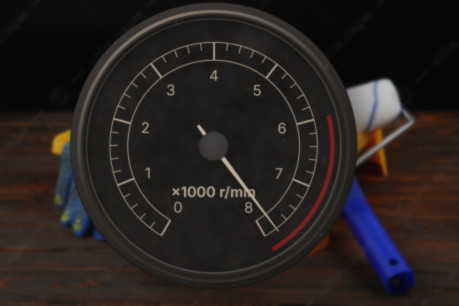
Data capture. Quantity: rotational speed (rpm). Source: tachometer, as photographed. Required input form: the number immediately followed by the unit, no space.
7800rpm
